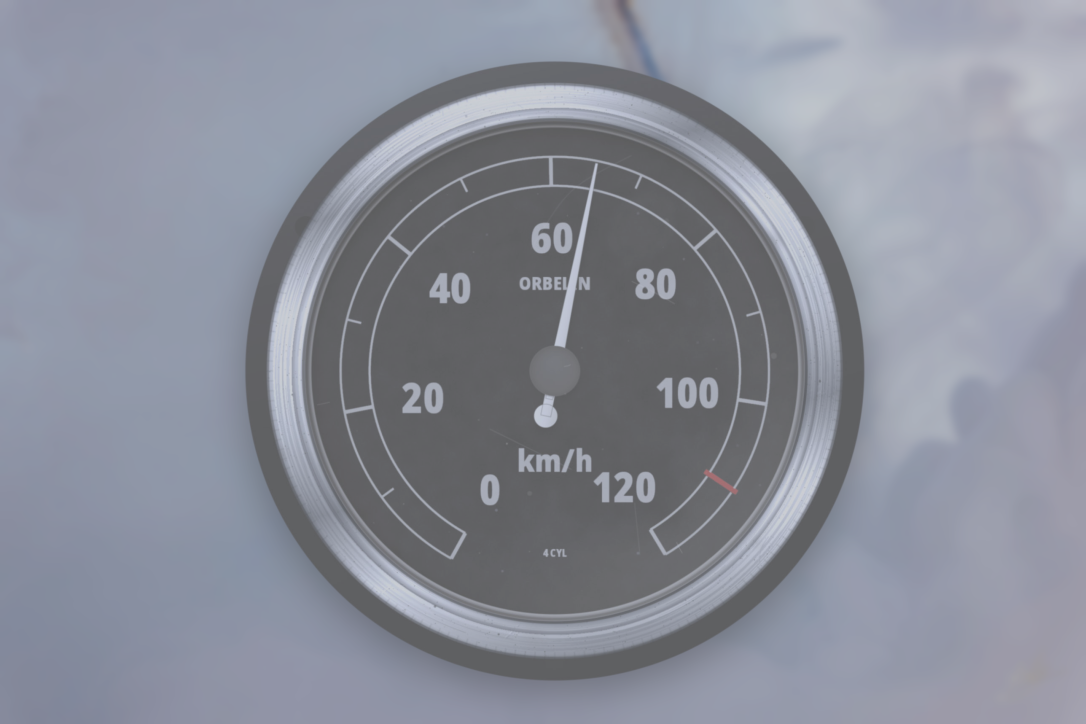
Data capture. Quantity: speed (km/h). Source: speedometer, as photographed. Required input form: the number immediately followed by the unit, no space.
65km/h
